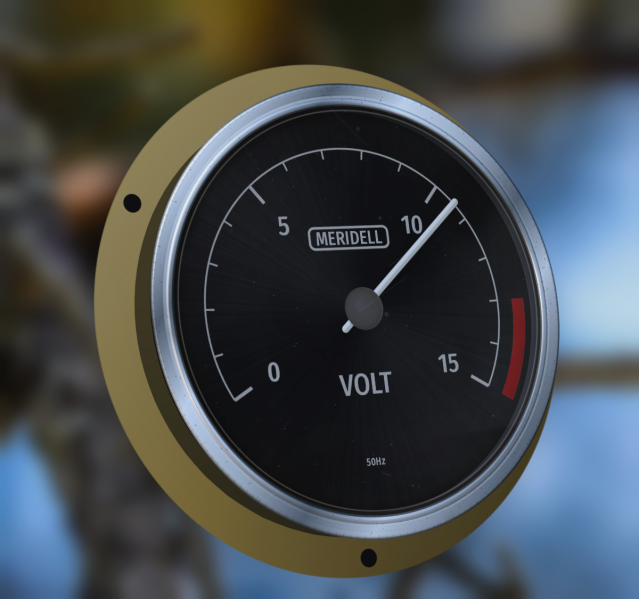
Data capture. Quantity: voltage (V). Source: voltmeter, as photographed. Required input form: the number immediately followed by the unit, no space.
10.5V
